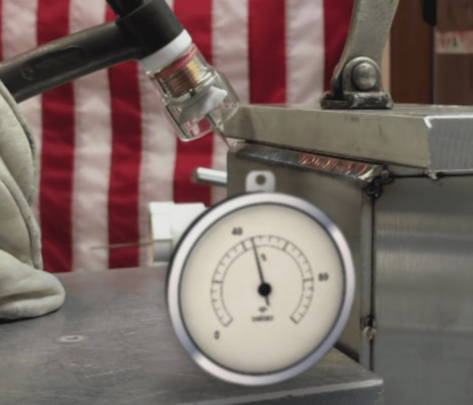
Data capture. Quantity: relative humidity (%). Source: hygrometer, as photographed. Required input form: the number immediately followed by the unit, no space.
44%
